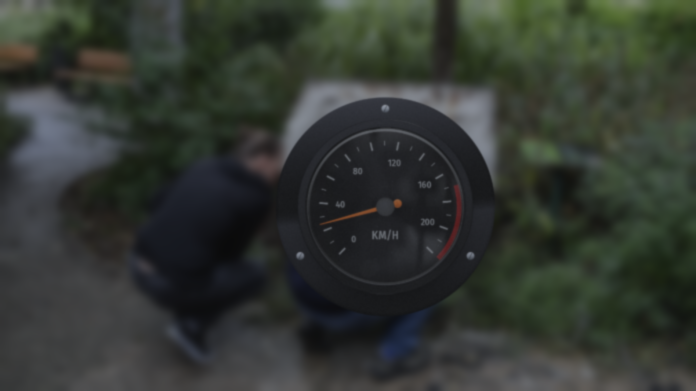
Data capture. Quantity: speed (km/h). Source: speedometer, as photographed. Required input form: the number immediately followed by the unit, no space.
25km/h
